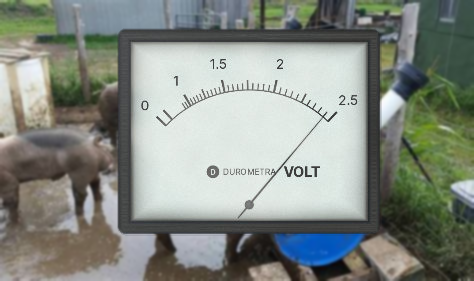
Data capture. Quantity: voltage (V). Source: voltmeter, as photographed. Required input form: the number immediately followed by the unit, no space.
2.45V
